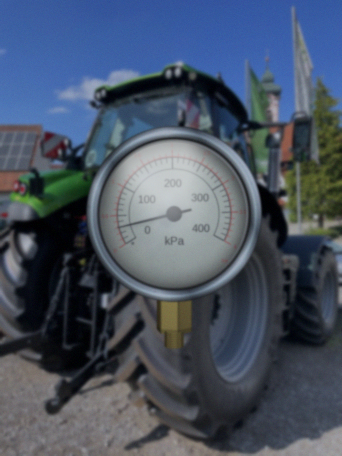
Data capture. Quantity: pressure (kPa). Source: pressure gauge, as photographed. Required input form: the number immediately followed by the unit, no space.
30kPa
